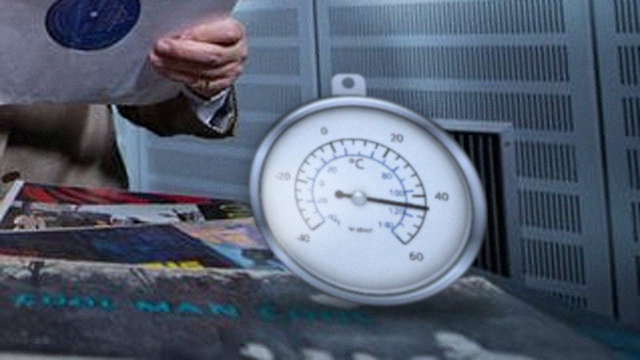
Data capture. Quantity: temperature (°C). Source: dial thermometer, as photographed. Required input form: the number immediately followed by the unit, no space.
44°C
